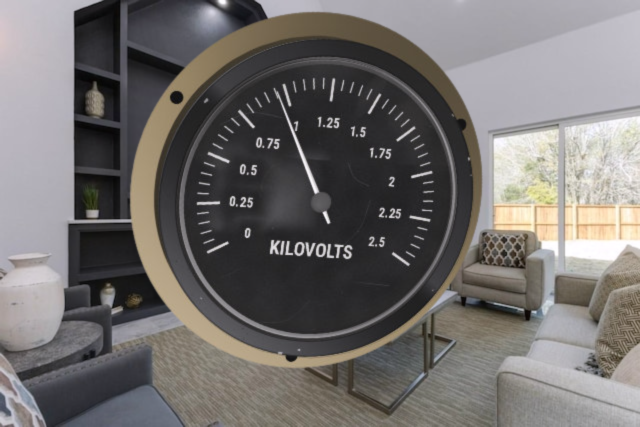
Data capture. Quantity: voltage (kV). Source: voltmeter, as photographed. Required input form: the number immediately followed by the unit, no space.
0.95kV
